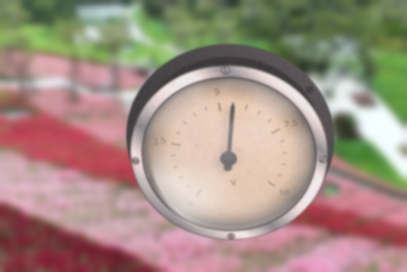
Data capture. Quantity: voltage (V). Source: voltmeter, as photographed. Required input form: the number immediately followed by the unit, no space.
5.5V
